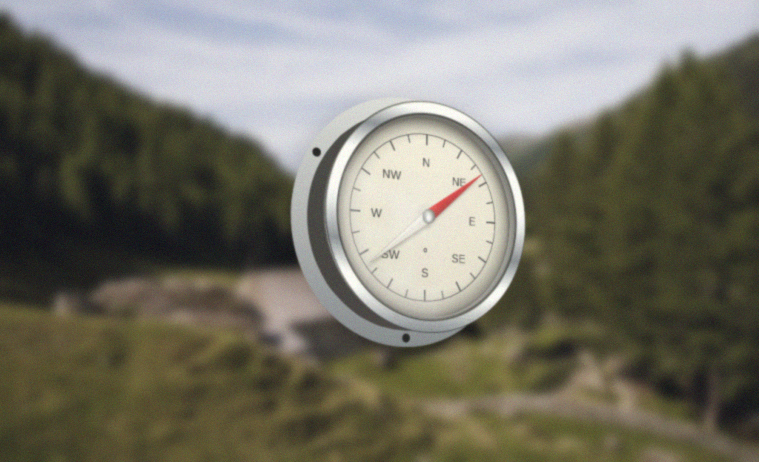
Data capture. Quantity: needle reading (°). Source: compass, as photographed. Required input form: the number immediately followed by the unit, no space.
52.5°
